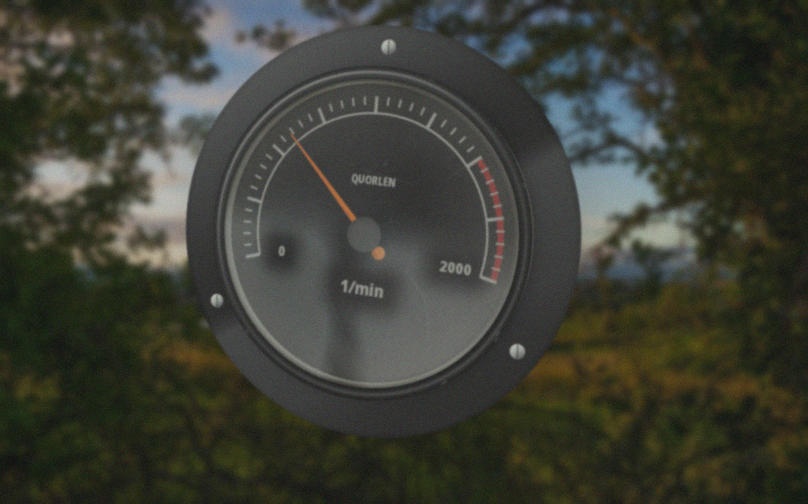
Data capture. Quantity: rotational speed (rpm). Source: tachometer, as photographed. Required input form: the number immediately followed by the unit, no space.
600rpm
